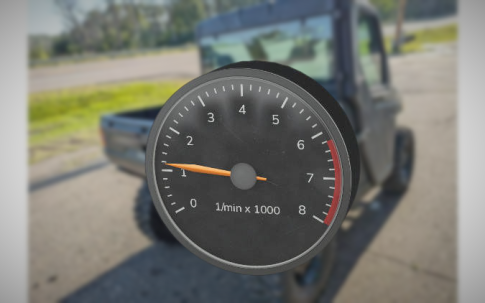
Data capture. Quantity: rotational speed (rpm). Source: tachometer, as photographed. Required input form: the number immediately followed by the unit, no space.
1200rpm
